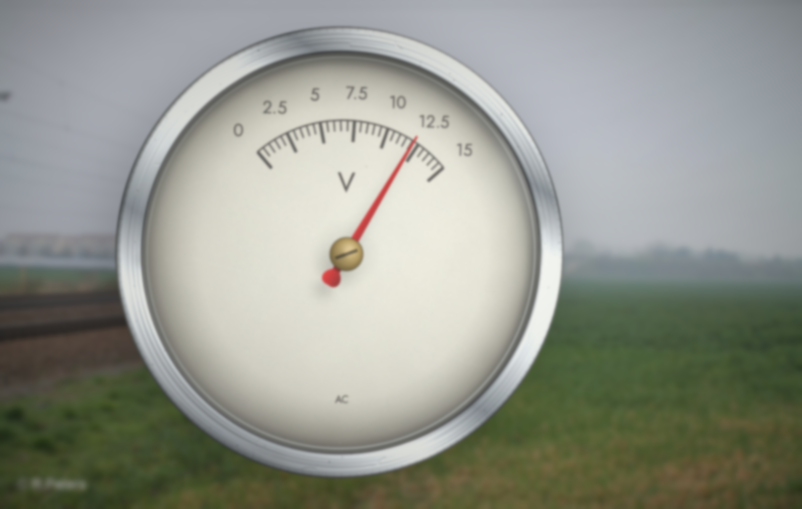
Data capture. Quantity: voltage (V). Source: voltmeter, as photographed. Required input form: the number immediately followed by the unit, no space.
12V
